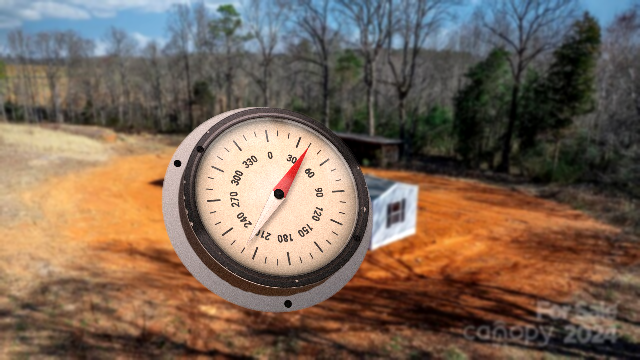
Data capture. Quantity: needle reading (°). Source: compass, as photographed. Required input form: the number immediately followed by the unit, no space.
40°
